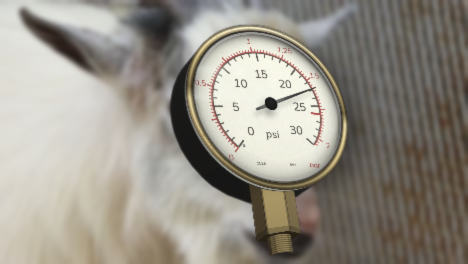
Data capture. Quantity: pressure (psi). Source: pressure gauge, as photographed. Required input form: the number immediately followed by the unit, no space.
23psi
